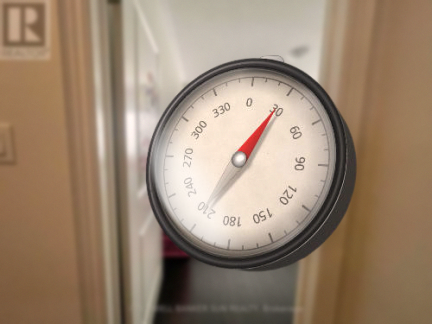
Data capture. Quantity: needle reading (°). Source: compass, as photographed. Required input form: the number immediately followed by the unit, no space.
30°
